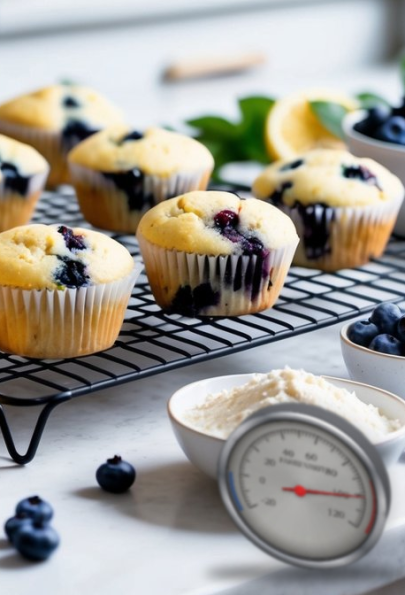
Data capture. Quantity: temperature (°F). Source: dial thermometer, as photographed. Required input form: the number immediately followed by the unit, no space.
100°F
